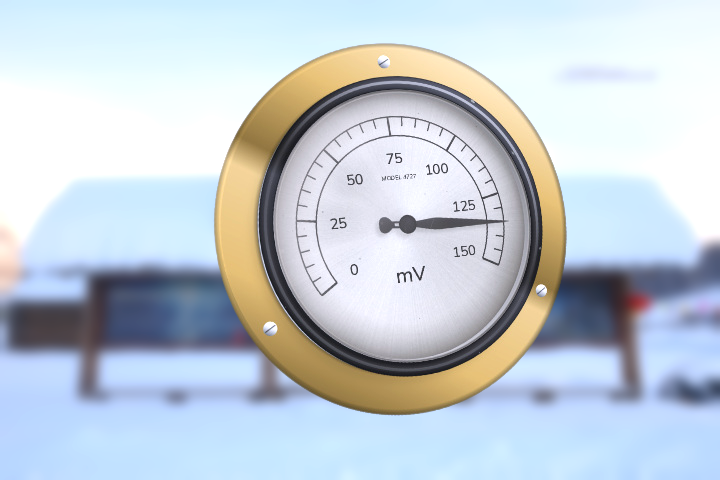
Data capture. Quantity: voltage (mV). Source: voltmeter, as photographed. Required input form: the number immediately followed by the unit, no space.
135mV
